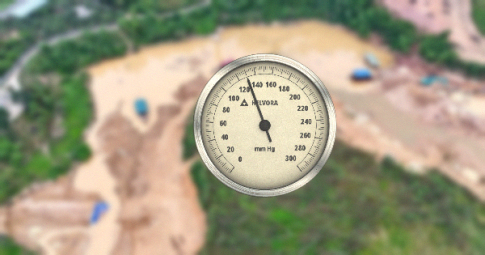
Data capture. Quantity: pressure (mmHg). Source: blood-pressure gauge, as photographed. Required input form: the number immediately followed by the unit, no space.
130mmHg
